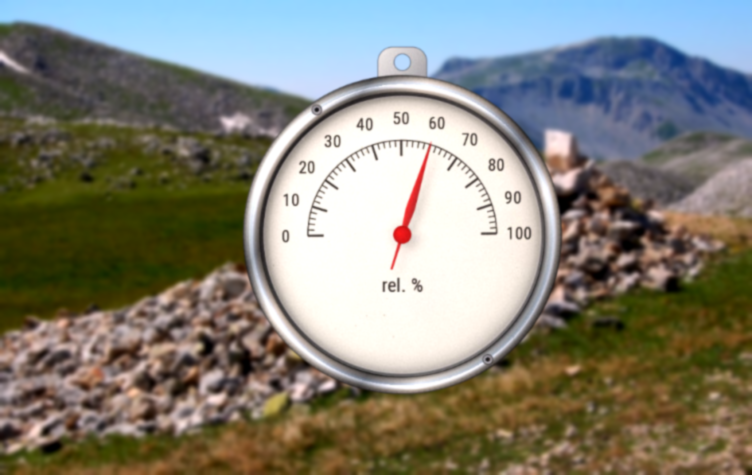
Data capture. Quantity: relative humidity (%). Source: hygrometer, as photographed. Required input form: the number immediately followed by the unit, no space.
60%
